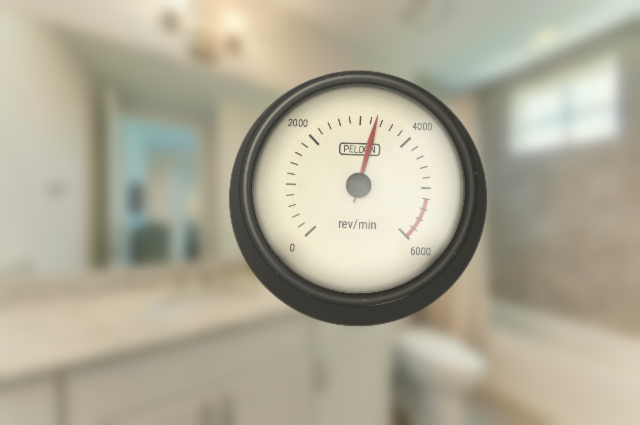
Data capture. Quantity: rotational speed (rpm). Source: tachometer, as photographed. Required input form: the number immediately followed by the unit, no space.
3300rpm
